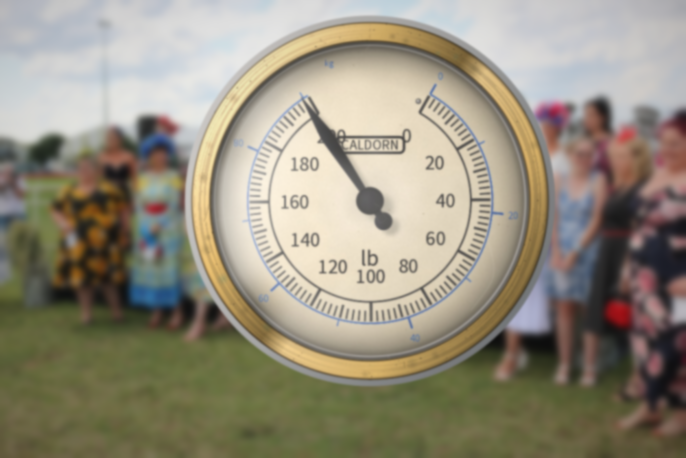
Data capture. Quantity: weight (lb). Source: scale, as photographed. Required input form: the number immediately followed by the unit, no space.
198lb
